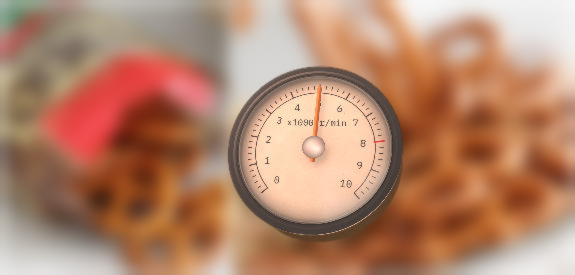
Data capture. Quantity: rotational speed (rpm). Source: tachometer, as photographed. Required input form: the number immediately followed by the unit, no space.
5000rpm
